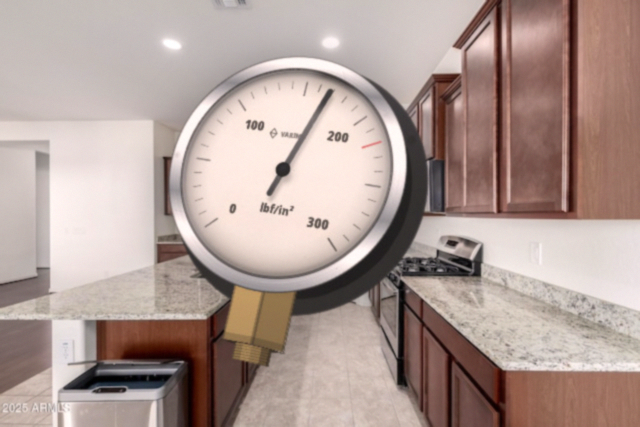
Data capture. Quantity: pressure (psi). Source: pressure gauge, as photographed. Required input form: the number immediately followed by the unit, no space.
170psi
